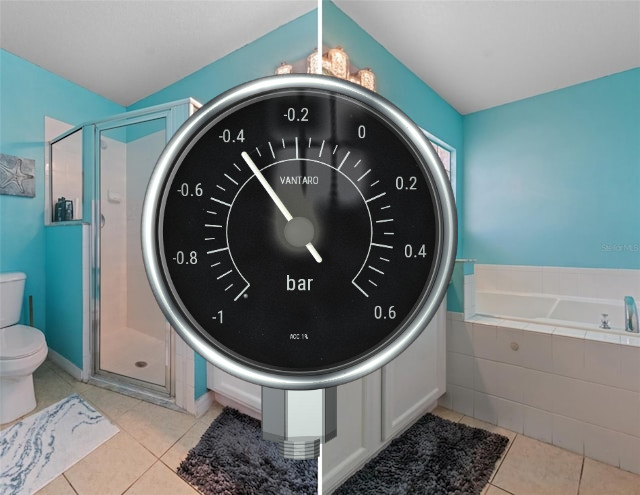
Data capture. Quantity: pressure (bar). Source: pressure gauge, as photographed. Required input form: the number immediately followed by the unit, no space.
-0.4bar
